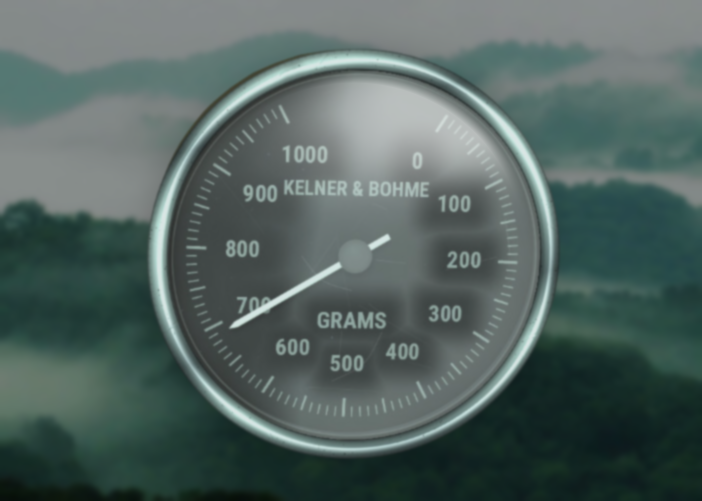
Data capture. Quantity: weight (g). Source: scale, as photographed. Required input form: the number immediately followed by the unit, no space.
690g
